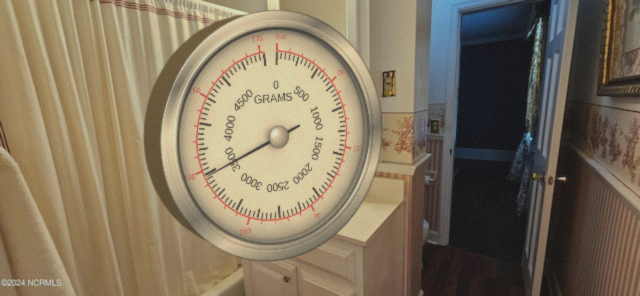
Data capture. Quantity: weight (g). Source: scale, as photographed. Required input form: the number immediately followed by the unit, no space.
3500g
